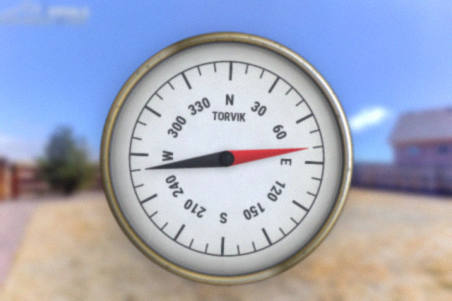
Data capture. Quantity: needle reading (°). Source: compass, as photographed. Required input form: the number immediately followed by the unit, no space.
80°
